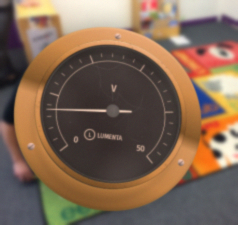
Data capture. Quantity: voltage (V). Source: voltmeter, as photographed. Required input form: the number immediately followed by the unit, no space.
7V
